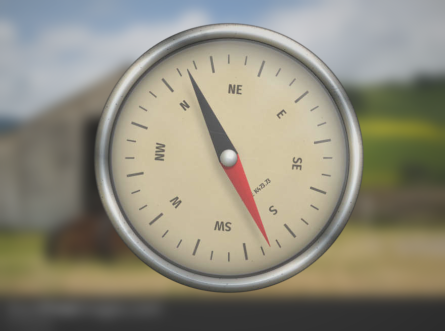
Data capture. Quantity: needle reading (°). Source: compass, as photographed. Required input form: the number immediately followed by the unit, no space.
195°
